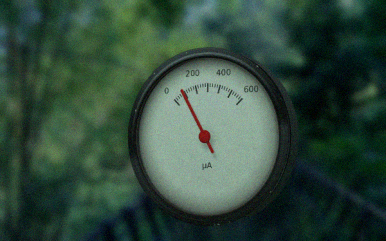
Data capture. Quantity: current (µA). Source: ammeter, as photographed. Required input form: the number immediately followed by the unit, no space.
100µA
